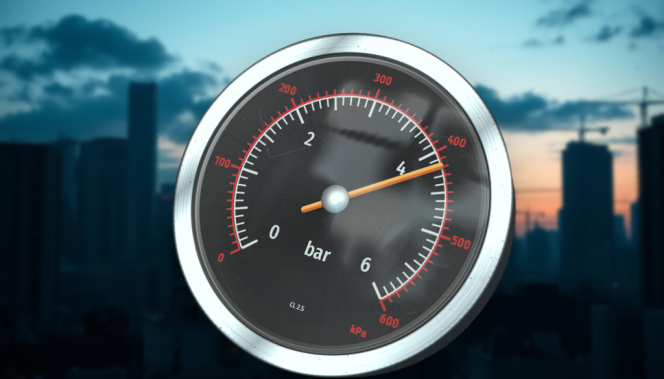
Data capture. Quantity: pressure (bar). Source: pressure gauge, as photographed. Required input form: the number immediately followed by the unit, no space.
4.2bar
